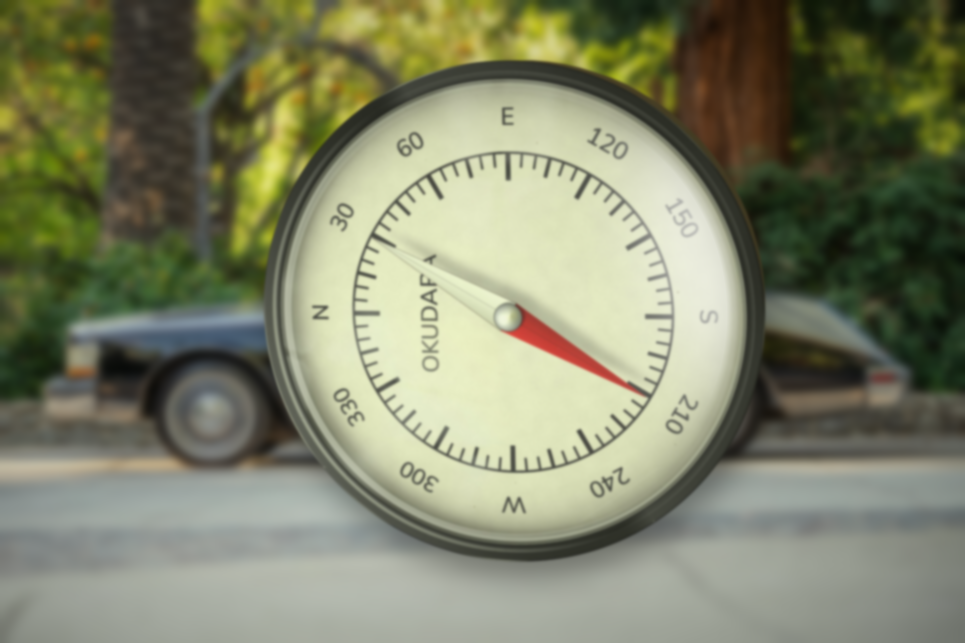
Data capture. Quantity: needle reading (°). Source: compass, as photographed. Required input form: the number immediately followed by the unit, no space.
210°
